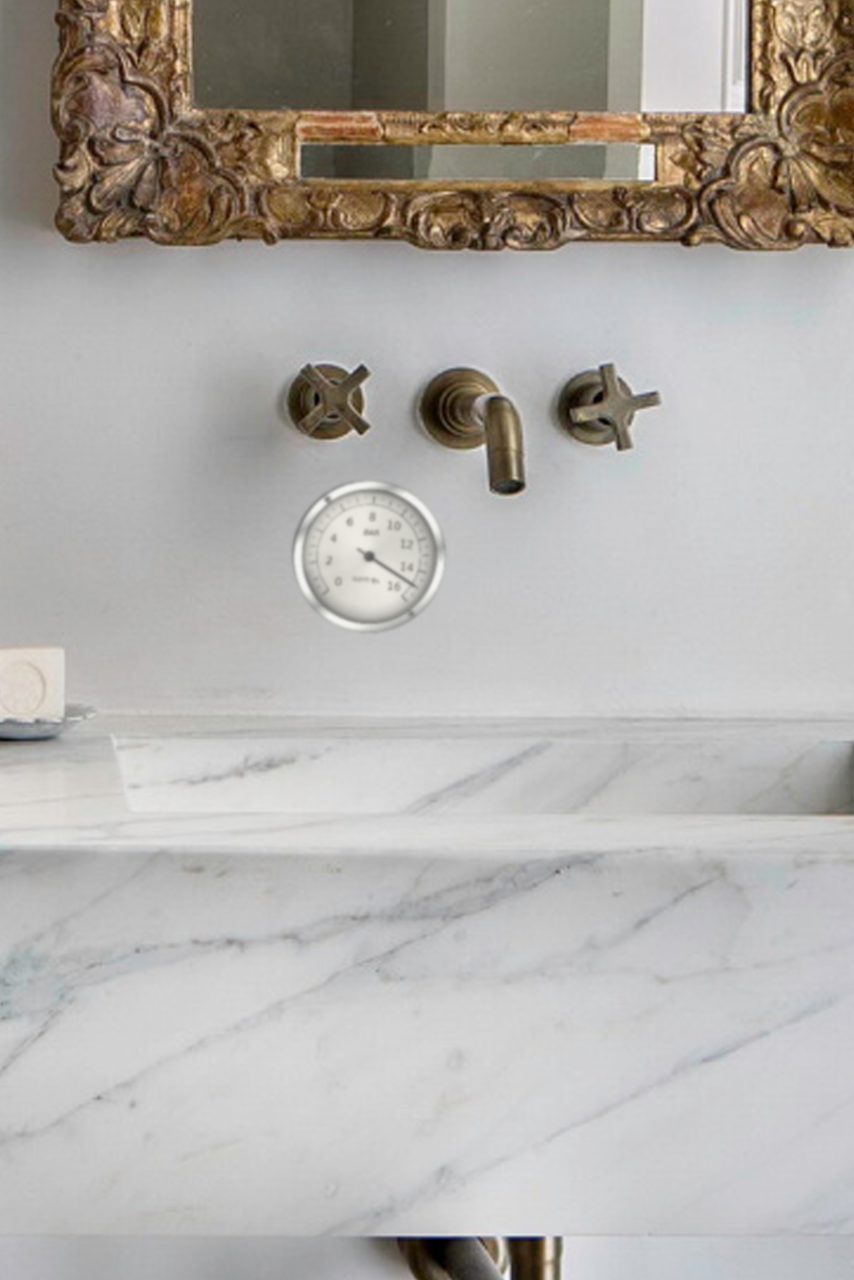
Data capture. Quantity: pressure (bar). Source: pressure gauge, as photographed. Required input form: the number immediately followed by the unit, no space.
15bar
